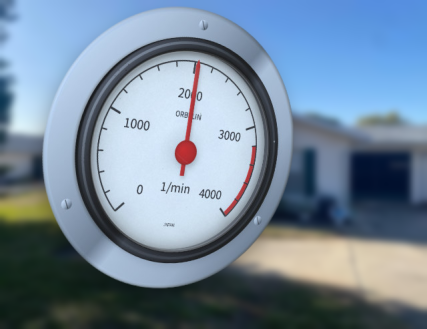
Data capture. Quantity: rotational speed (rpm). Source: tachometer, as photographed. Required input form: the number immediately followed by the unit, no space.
2000rpm
